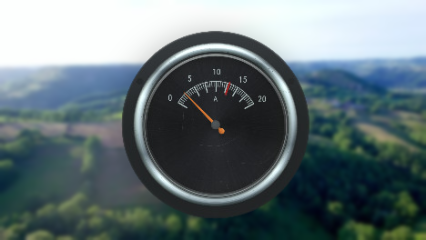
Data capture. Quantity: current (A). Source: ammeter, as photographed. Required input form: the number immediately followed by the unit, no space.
2.5A
